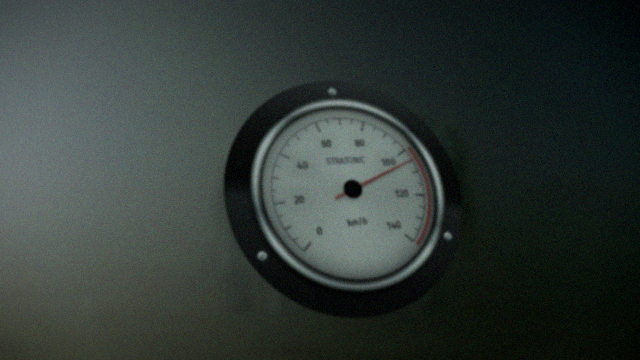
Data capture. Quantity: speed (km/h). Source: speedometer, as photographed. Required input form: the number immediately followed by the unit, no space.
105km/h
